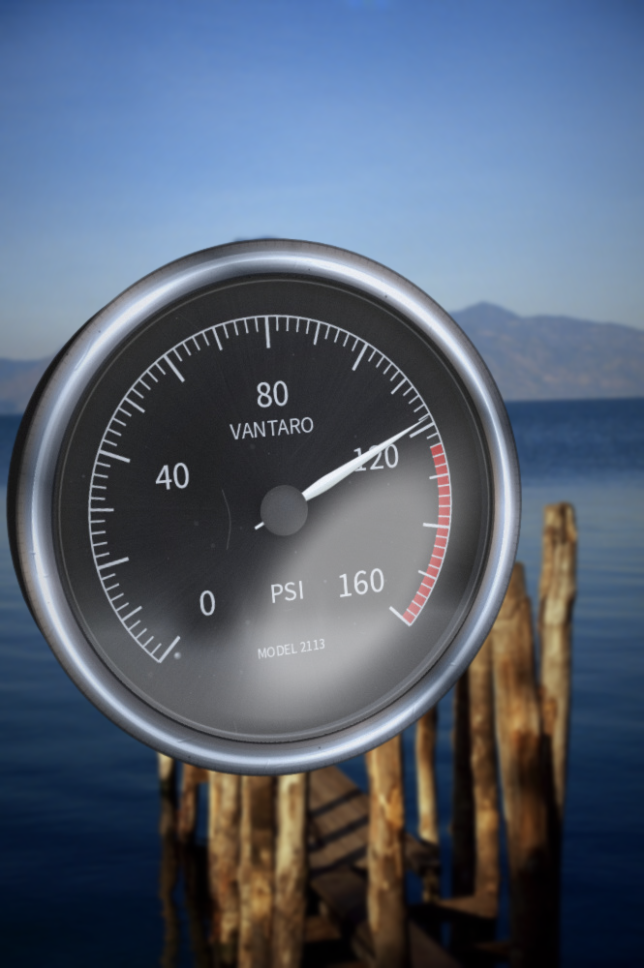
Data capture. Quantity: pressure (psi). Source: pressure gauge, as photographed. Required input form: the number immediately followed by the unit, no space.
118psi
